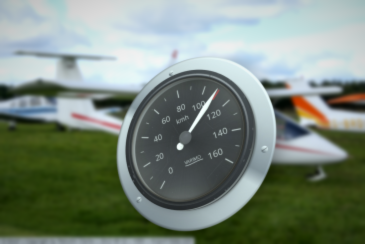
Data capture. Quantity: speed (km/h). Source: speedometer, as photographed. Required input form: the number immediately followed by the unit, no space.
110km/h
